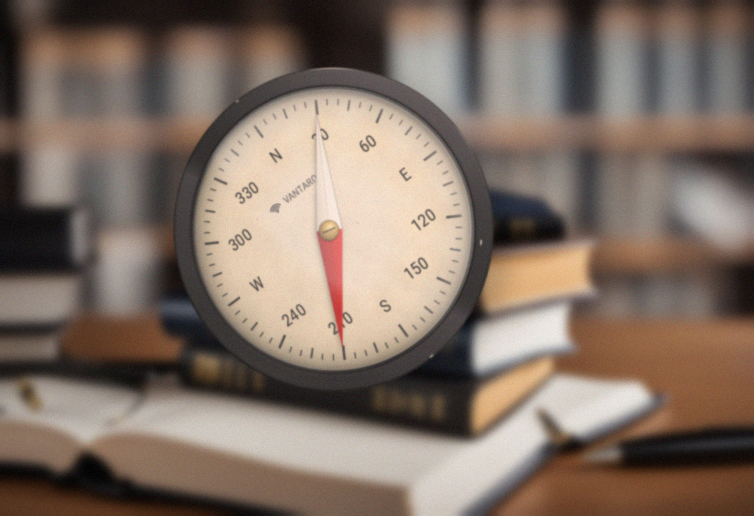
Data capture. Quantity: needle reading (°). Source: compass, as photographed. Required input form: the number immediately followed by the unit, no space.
210°
